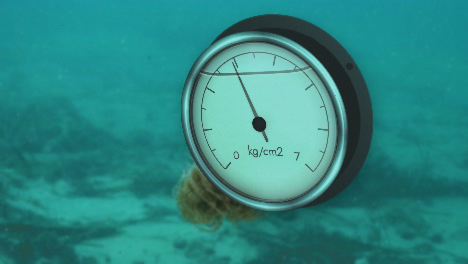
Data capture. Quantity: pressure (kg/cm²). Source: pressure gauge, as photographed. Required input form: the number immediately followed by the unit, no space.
3kg/cm²
